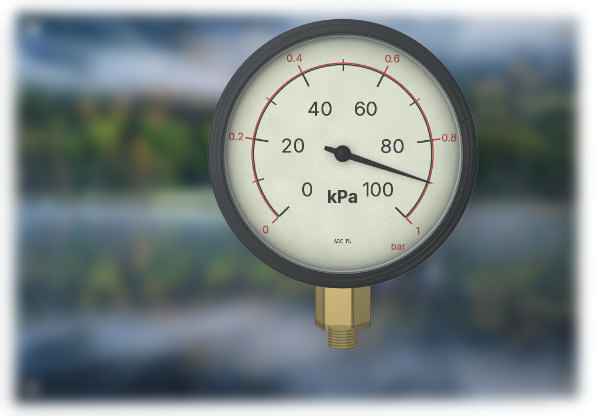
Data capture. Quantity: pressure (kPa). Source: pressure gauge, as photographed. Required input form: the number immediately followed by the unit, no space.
90kPa
